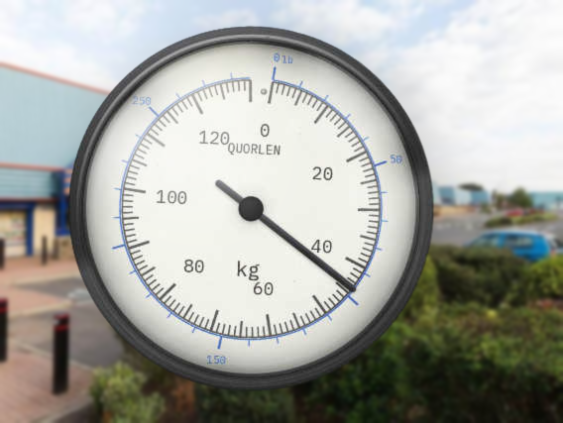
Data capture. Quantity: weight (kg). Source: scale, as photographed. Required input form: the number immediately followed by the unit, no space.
44kg
